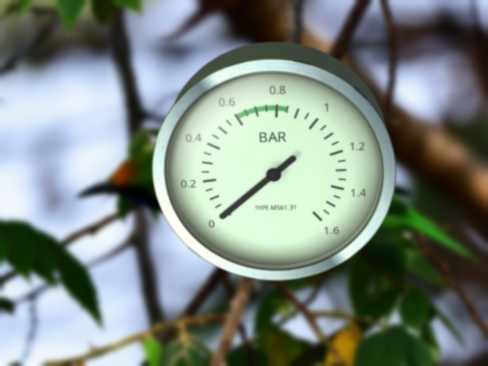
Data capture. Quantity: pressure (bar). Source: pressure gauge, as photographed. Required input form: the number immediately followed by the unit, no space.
0bar
